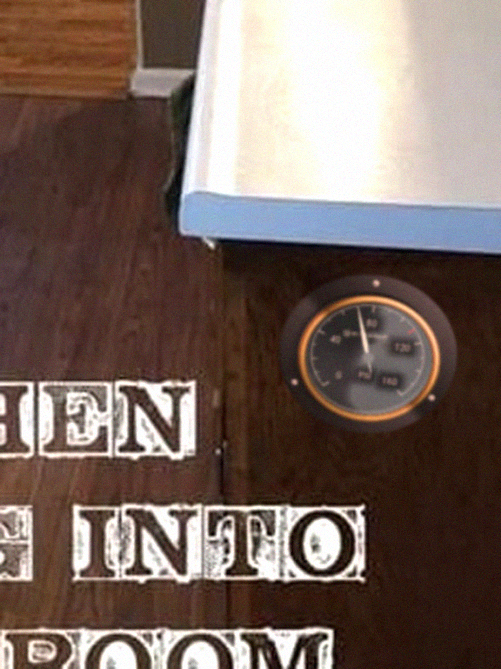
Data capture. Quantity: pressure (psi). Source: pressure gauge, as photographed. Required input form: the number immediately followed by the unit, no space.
70psi
